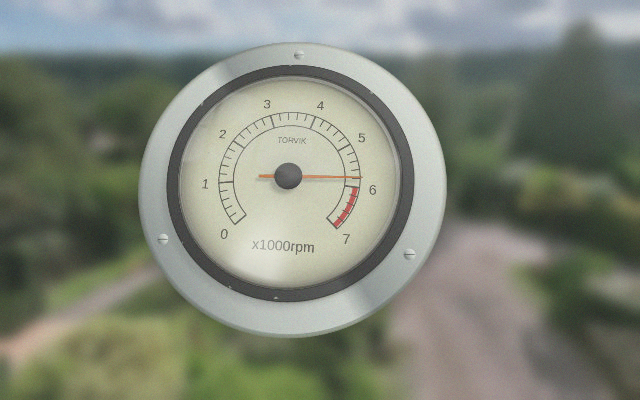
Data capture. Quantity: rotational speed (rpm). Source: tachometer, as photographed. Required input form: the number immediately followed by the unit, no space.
5800rpm
